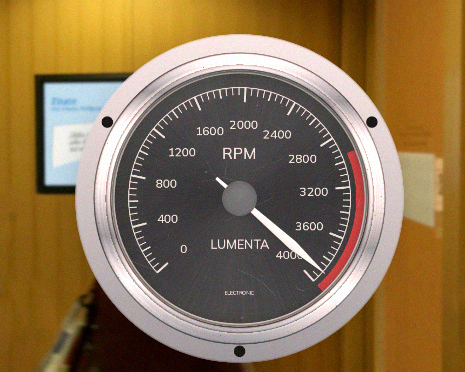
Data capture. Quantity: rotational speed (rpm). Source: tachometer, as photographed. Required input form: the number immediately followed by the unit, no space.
3900rpm
